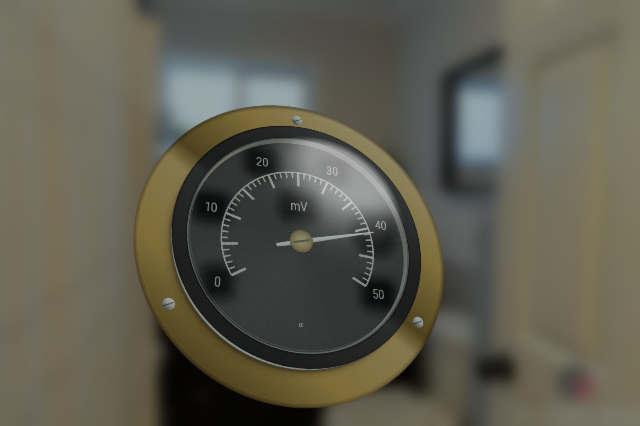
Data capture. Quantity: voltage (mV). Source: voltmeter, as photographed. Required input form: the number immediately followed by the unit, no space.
41mV
